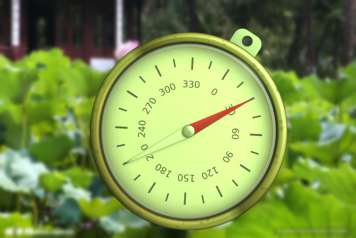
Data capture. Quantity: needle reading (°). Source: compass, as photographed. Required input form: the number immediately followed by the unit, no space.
30°
